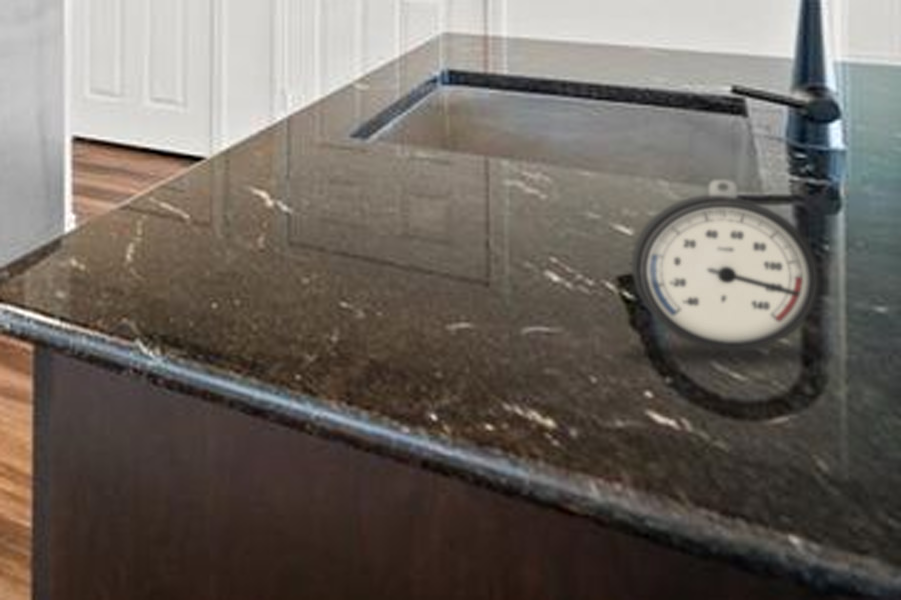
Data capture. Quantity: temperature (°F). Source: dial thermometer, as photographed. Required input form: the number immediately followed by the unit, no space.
120°F
